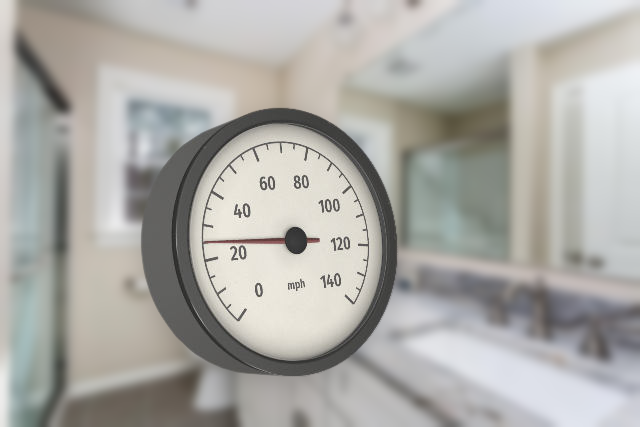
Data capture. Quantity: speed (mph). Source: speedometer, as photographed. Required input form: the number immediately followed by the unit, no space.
25mph
